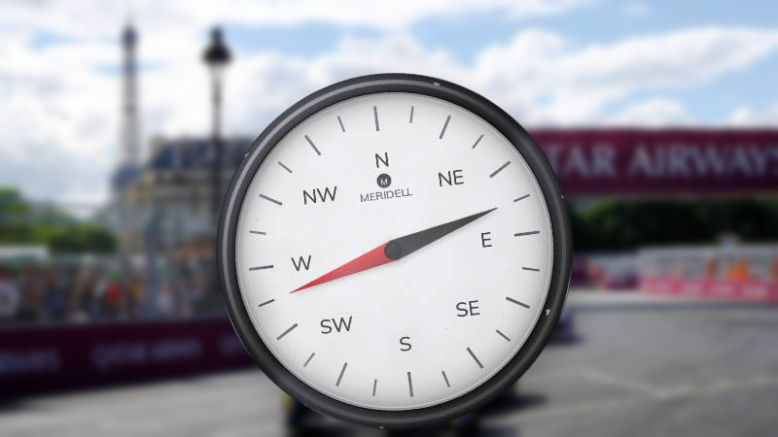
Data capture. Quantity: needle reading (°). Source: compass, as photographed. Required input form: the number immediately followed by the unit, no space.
255°
